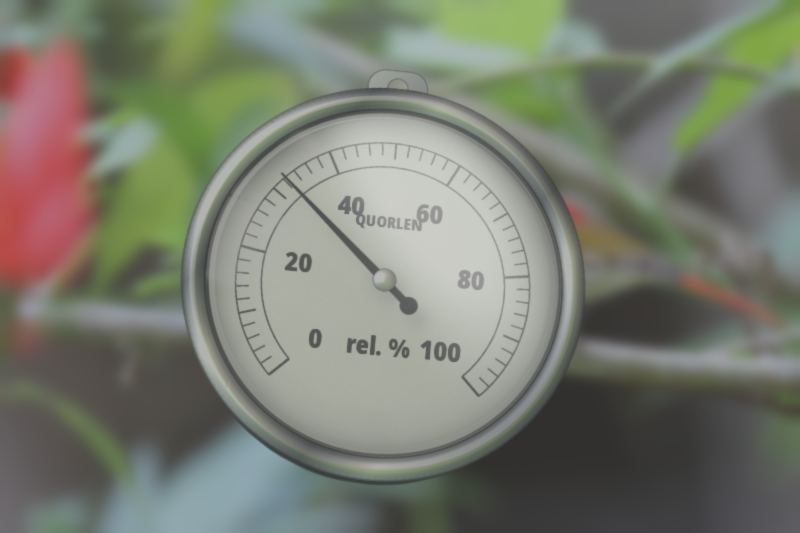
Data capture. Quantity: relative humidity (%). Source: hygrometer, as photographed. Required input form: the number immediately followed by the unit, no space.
32%
